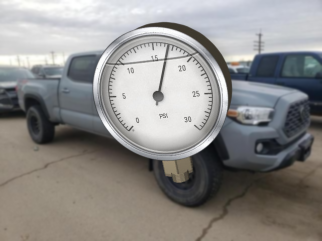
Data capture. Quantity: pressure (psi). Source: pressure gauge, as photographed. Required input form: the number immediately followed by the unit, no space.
17psi
